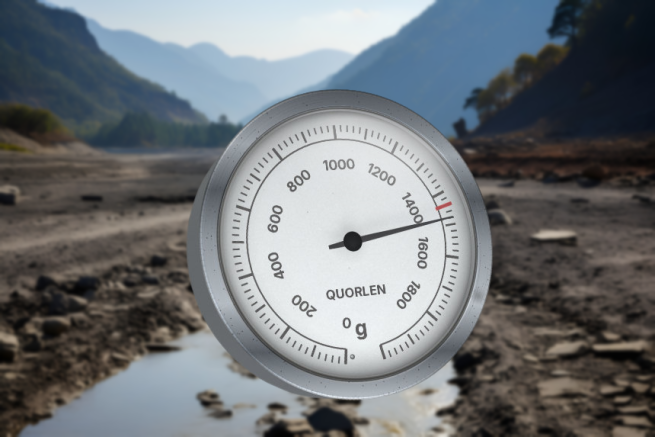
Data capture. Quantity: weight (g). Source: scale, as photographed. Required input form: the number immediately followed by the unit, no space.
1480g
